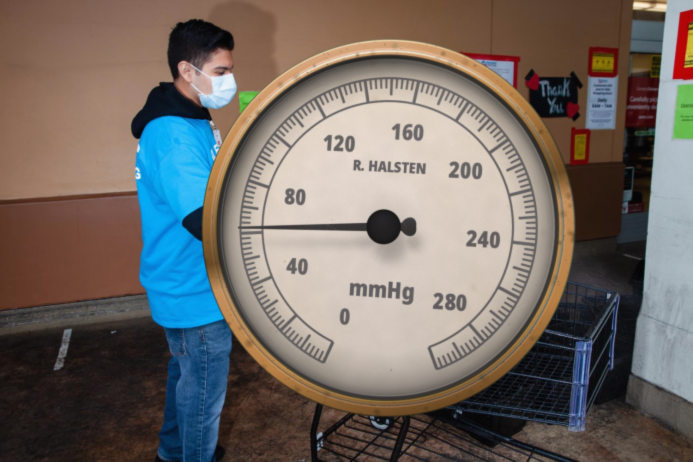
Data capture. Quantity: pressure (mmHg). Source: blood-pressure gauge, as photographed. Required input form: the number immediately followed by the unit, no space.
62mmHg
